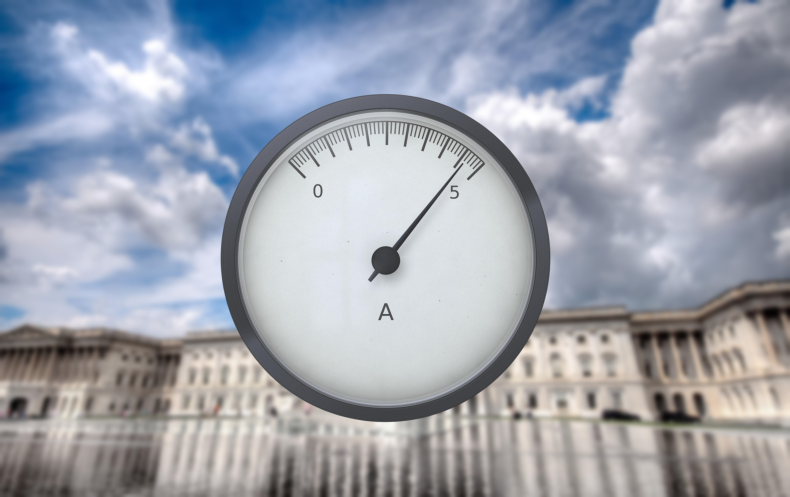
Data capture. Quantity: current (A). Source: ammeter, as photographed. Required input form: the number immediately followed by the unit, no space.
4.6A
